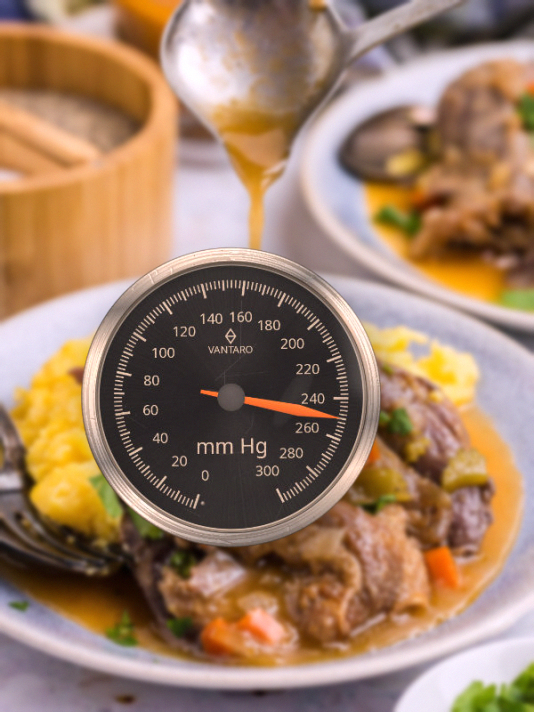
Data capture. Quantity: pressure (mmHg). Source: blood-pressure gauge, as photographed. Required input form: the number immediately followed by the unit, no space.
250mmHg
